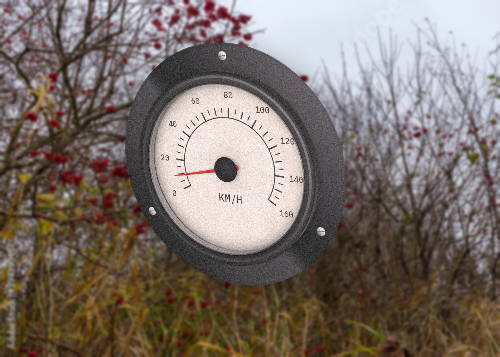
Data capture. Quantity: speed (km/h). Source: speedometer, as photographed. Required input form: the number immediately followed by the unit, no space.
10km/h
